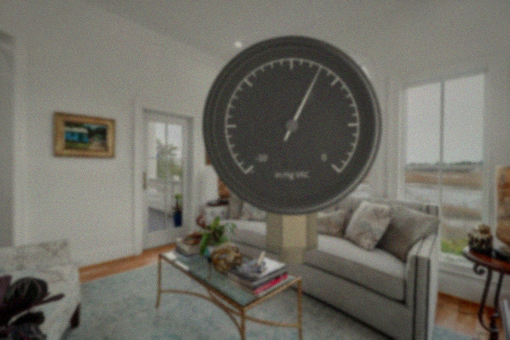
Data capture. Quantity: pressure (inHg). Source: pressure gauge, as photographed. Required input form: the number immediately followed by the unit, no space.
-12inHg
